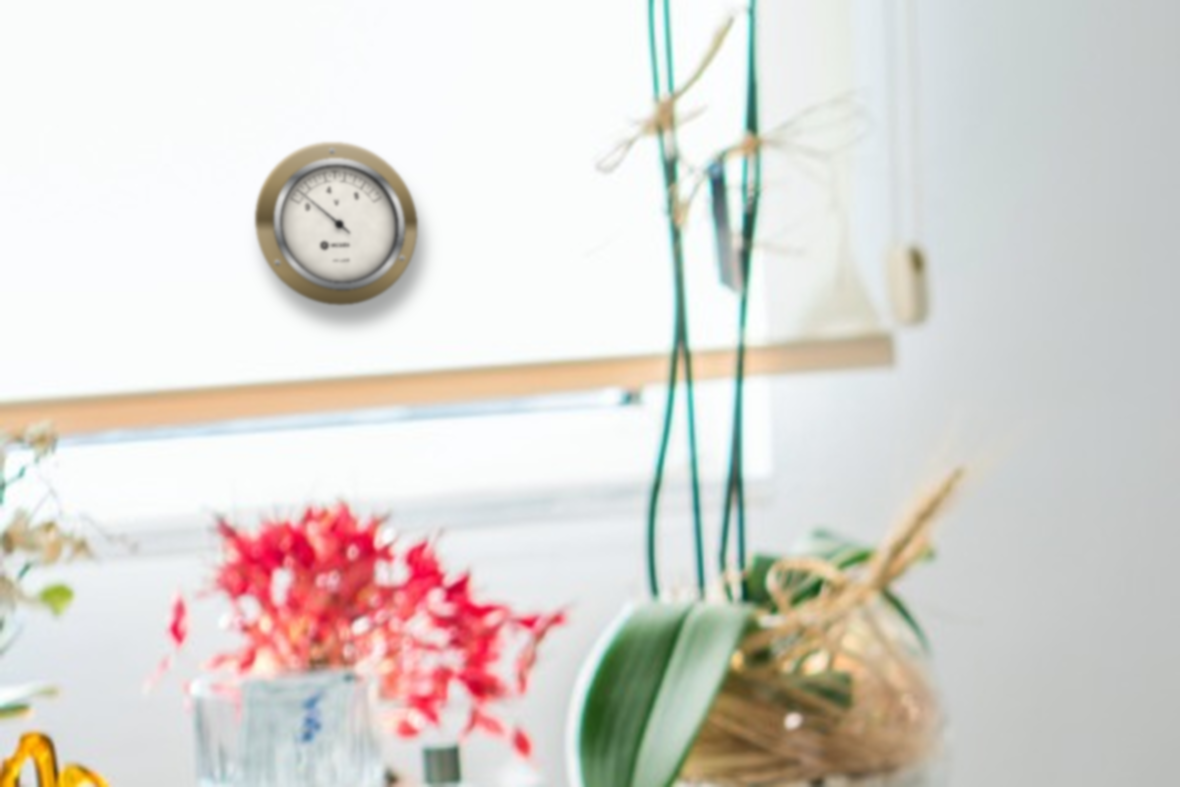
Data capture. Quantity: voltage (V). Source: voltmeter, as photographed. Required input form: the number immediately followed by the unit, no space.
1V
